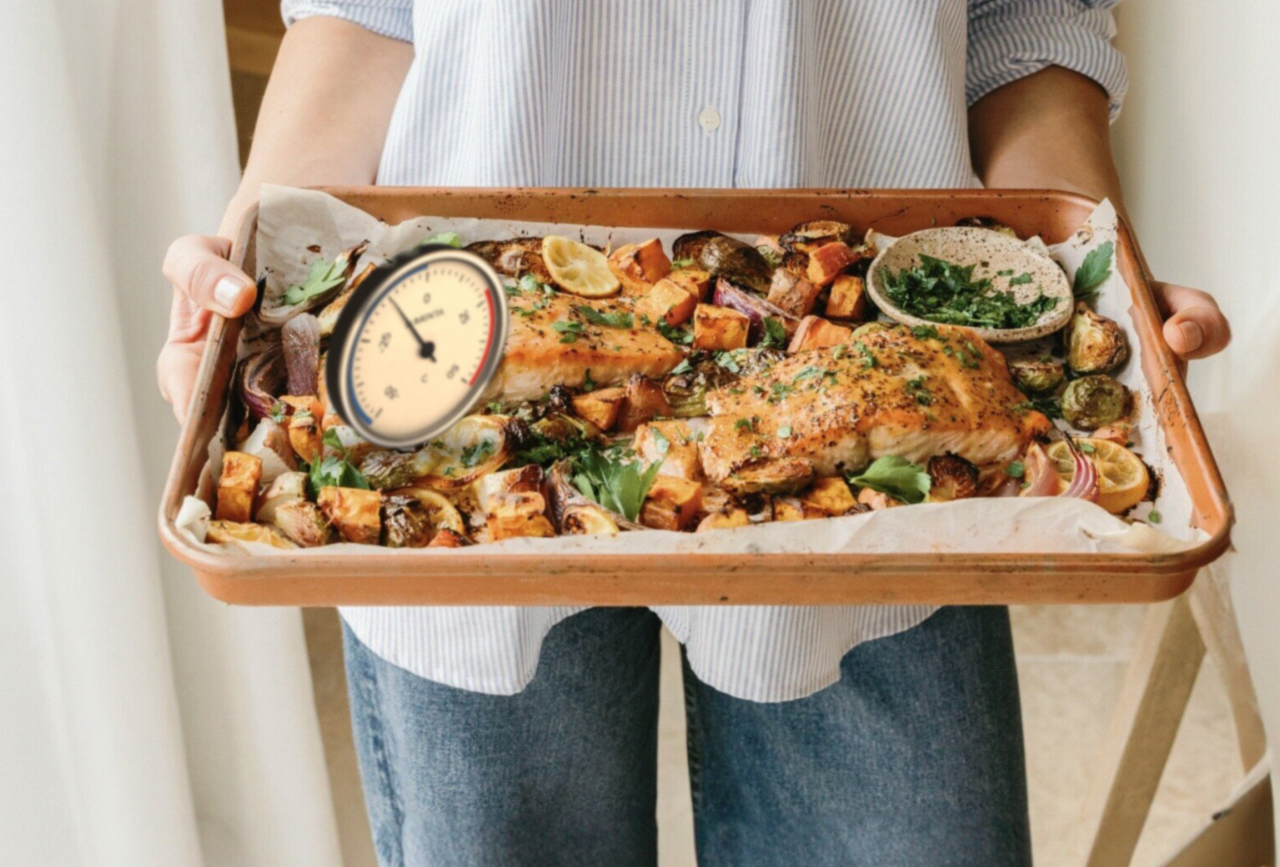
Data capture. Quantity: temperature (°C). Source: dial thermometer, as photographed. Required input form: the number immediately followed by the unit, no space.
-12.5°C
